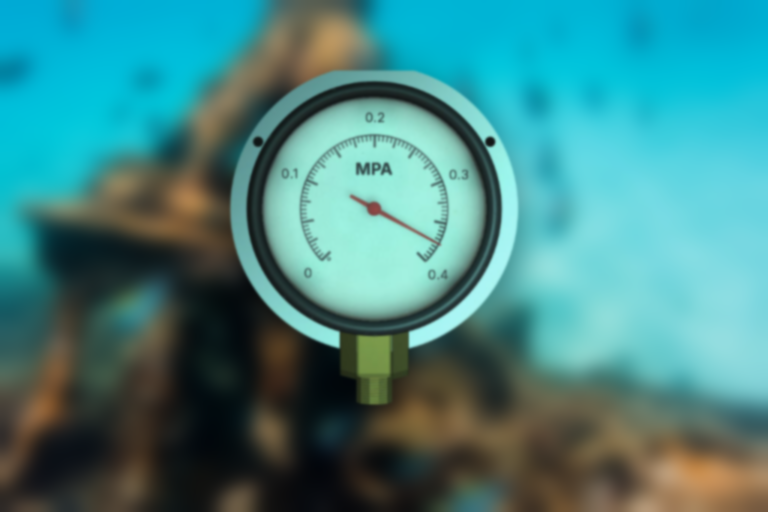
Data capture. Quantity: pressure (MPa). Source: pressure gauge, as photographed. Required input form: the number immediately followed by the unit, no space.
0.375MPa
